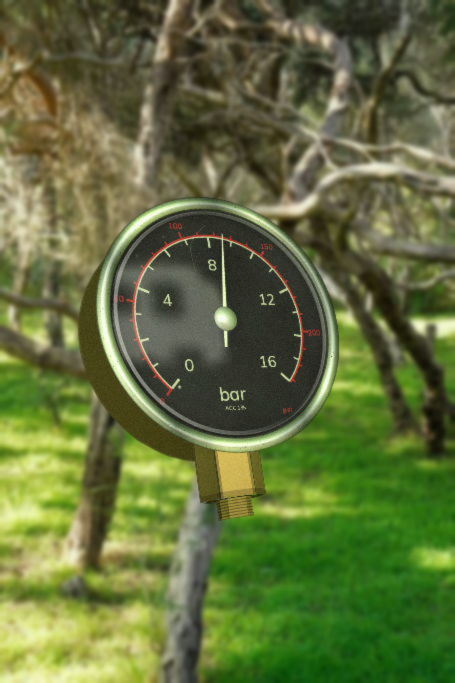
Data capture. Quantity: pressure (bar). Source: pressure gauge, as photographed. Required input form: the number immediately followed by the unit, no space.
8.5bar
